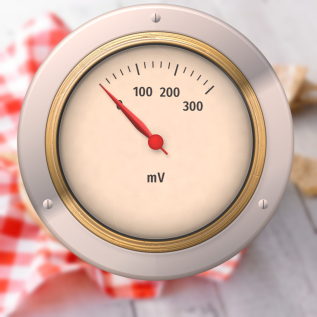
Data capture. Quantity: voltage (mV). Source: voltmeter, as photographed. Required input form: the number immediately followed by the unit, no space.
0mV
